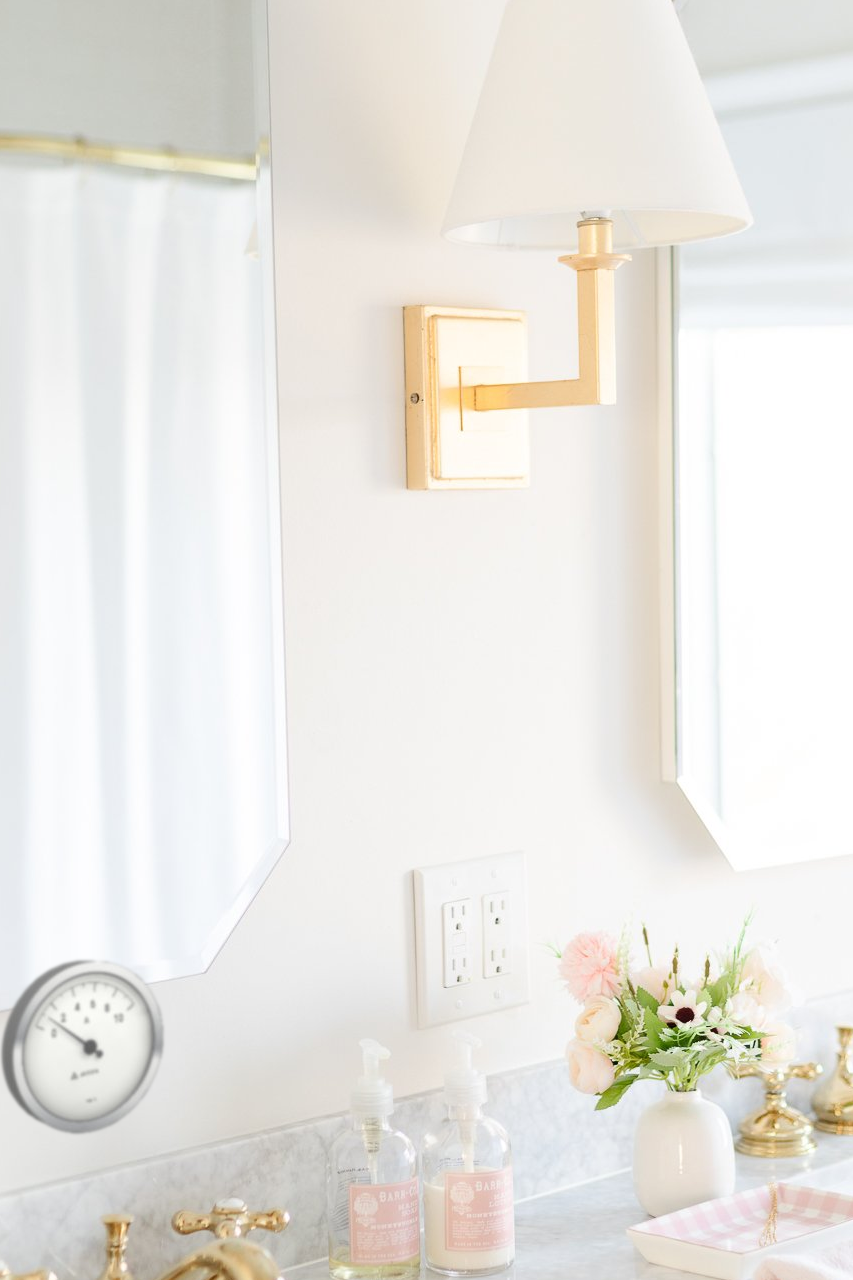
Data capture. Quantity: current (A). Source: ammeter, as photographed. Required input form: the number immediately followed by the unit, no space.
1A
